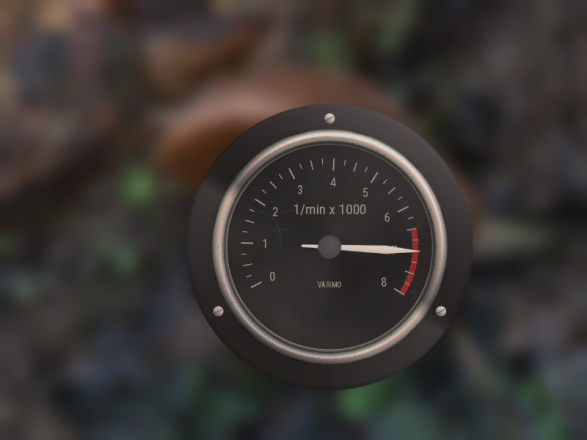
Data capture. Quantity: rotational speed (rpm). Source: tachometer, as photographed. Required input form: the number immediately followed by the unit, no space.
7000rpm
